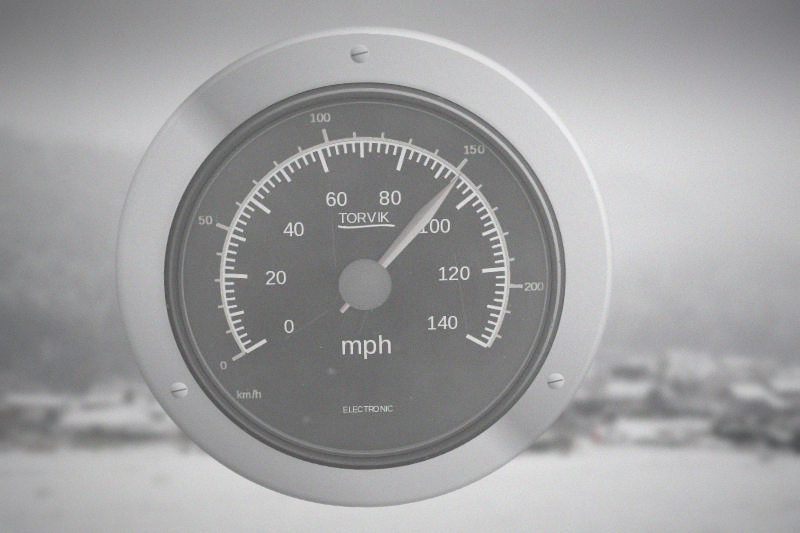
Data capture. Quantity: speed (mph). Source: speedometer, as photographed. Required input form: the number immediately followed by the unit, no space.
94mph
